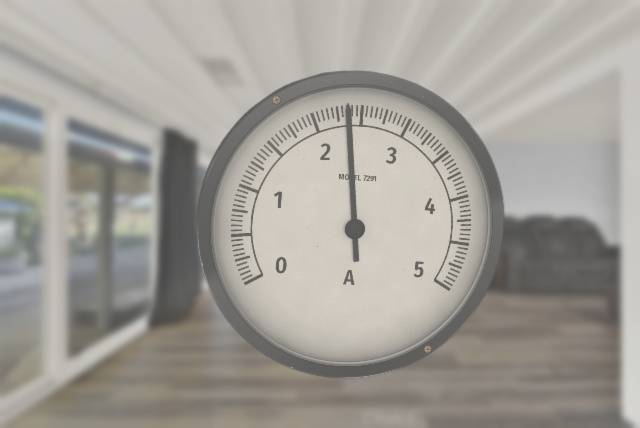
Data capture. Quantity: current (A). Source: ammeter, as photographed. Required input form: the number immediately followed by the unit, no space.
2.35A
